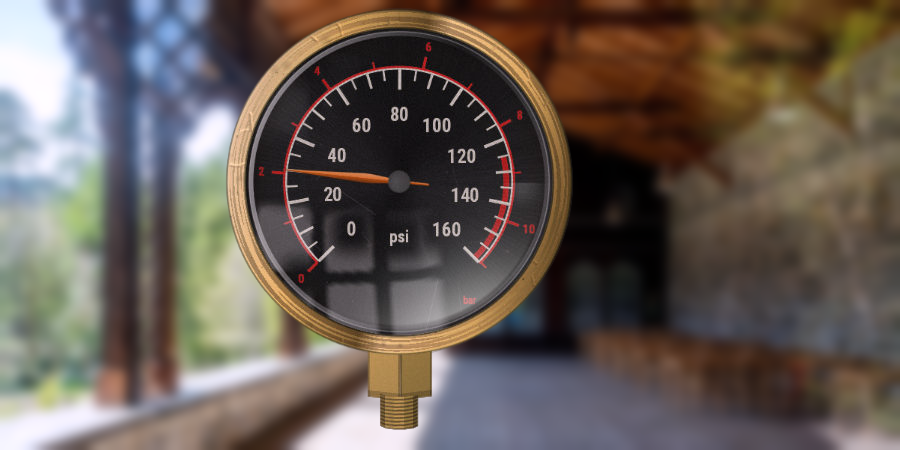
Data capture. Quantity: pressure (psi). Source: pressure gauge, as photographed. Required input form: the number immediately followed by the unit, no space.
30psi
